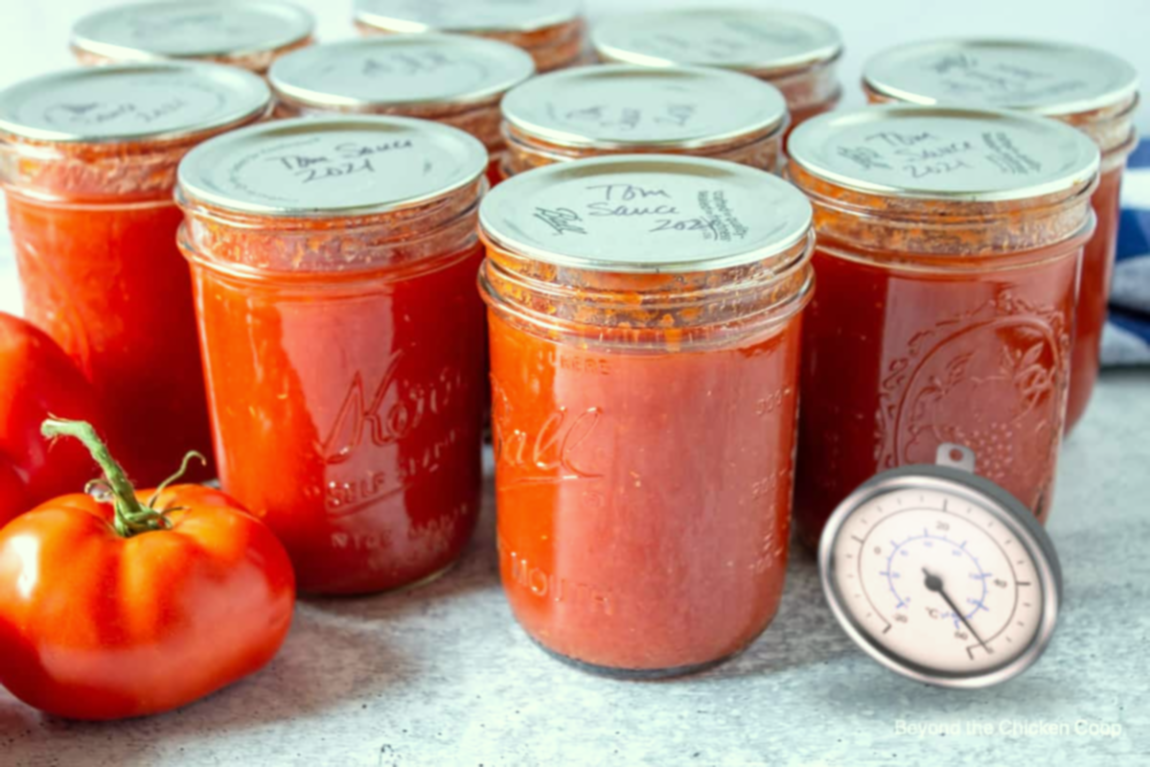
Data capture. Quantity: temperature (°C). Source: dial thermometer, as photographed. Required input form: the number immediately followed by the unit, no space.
56°C
